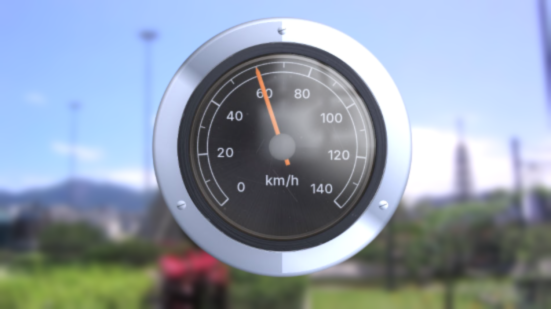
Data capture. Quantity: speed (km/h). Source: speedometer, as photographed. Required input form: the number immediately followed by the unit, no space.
60km/h
